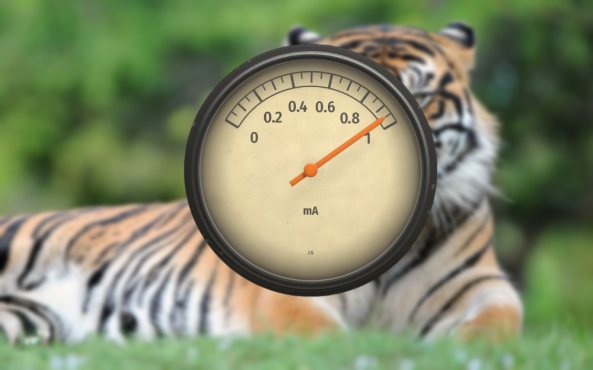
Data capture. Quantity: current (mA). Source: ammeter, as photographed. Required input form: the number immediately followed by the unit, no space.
0.95mA
